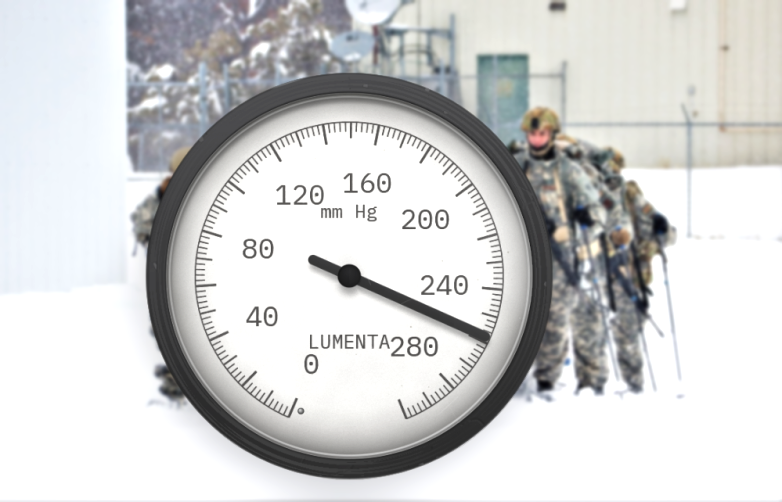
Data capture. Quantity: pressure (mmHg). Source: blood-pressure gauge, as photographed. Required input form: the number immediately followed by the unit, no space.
258mmHg
